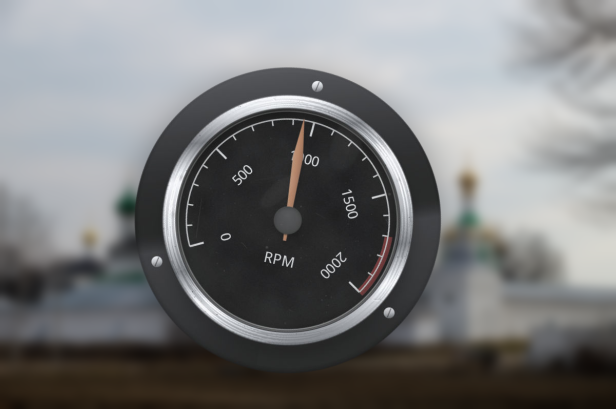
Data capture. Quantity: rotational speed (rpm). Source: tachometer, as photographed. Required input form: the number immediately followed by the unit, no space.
950rpm
